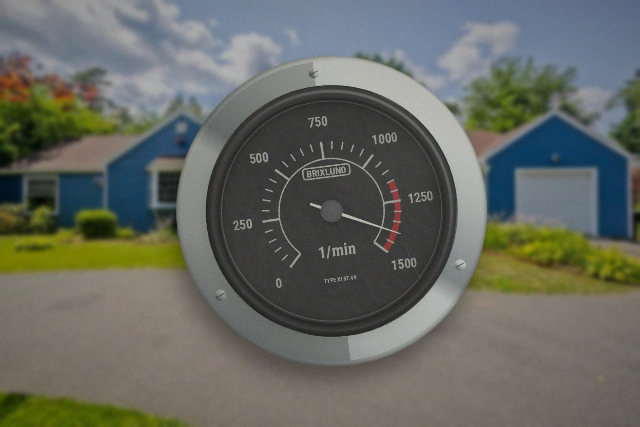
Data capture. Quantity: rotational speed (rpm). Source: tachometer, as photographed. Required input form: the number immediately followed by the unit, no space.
1400rpm
